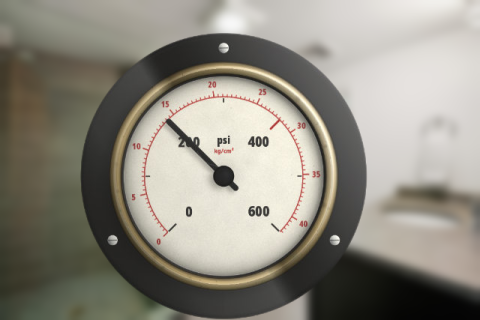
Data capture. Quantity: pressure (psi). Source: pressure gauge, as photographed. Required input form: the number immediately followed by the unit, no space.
200psi
